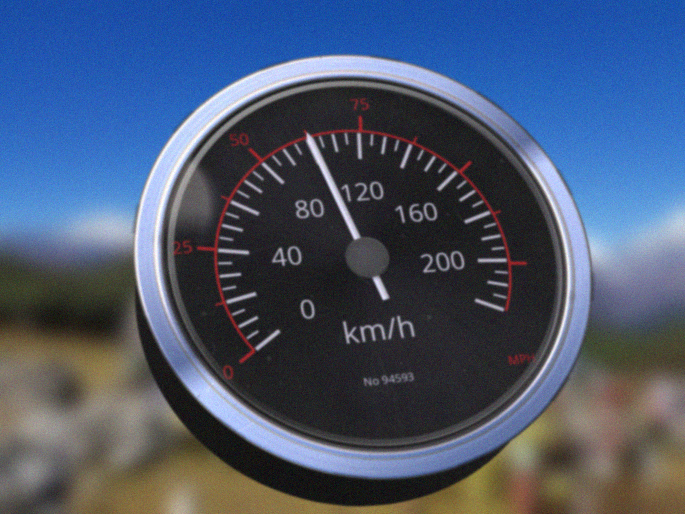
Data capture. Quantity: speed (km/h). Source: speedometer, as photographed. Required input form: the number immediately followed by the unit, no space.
100km/h
